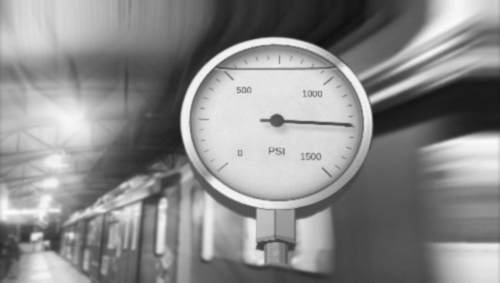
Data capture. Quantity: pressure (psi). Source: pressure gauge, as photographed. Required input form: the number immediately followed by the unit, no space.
1250psi
